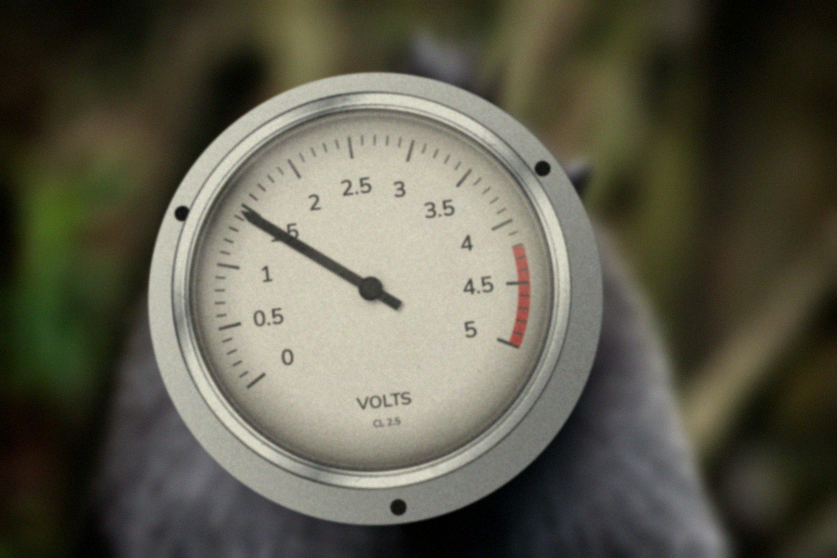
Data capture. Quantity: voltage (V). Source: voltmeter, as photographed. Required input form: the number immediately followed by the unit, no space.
1.45V
